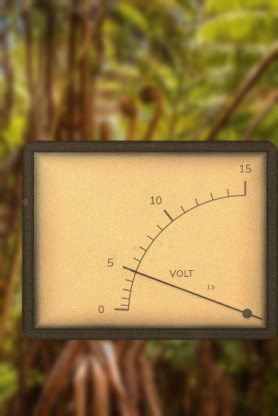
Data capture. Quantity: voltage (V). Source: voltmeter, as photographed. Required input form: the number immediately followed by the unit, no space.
5V
